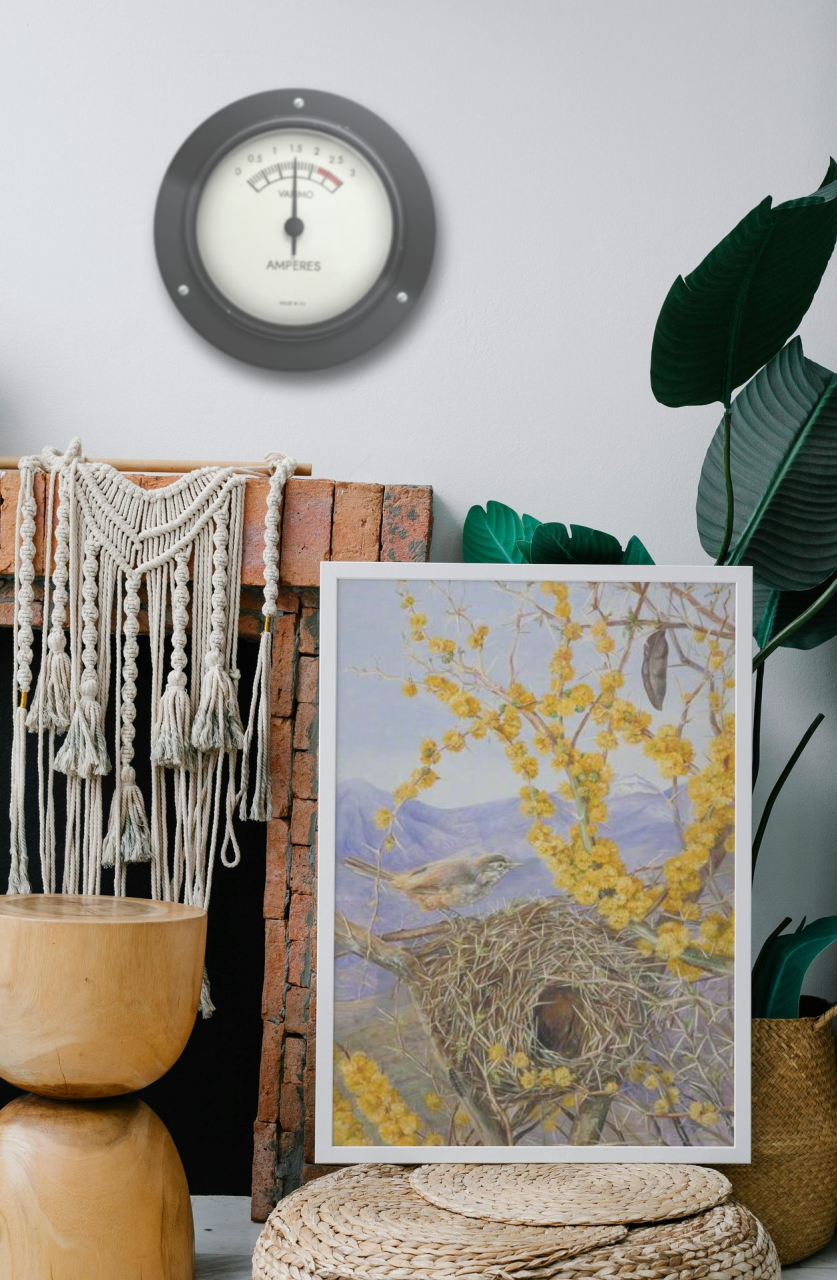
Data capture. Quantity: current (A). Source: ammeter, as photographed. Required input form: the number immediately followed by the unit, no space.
1.5A
